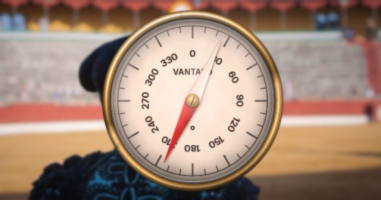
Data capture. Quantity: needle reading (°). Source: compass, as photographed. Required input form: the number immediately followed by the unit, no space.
205°
